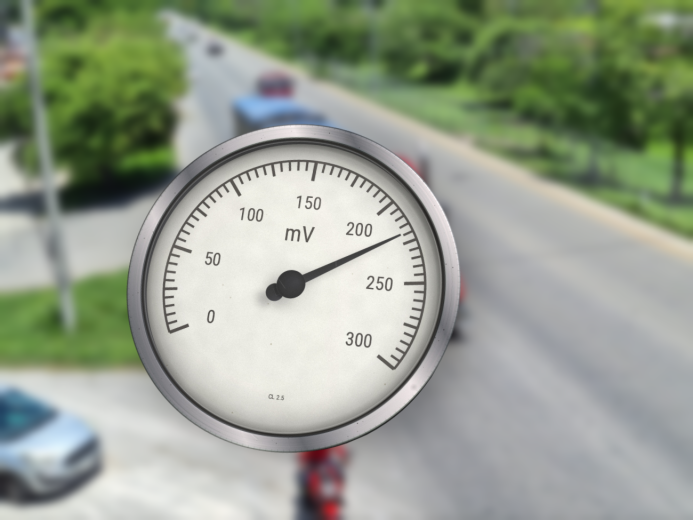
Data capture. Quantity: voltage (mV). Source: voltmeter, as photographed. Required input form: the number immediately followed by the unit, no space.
220mV
